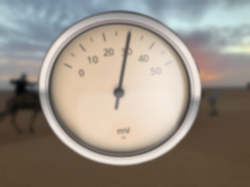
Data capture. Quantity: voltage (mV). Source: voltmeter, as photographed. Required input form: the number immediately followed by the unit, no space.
30mV
